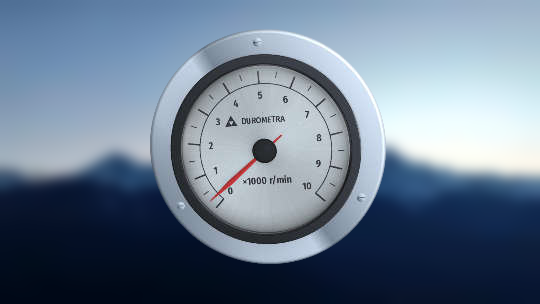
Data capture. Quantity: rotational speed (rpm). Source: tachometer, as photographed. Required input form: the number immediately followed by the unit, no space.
250rpm
